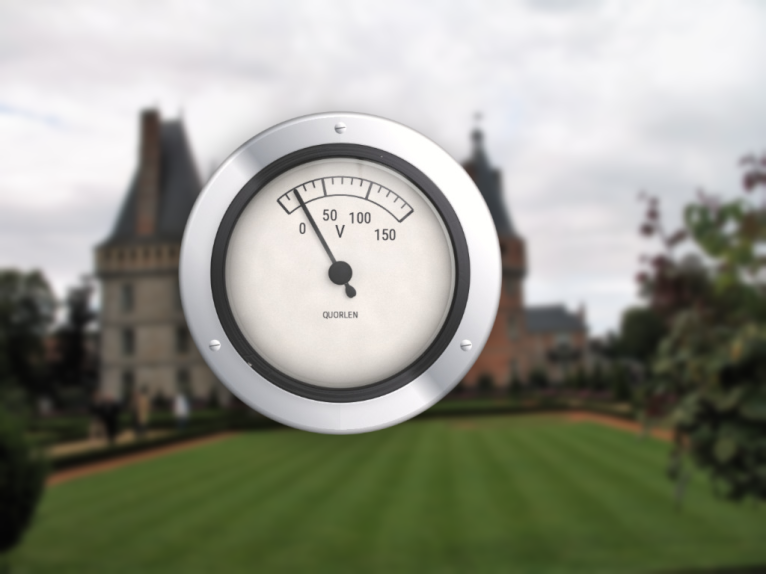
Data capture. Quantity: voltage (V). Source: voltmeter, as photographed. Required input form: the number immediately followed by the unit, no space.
20V
